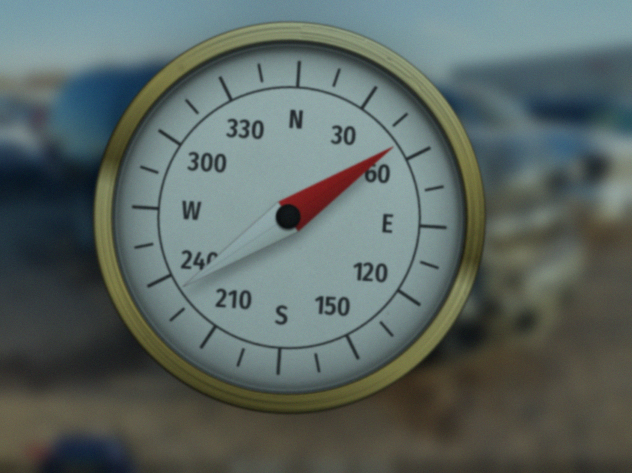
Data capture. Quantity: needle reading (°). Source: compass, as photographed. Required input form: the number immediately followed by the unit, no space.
52.5°
